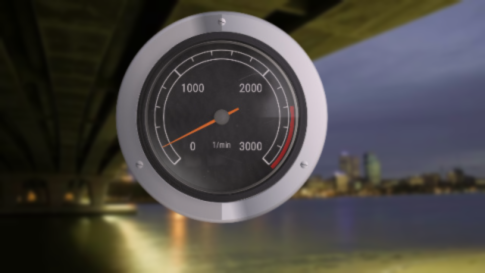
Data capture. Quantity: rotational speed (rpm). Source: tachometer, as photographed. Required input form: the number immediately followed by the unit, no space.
200rpm
